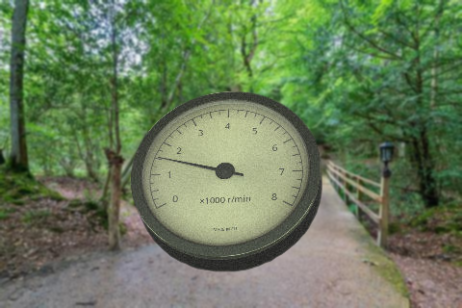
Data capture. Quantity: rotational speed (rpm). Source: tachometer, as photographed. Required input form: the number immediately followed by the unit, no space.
1500rpm
